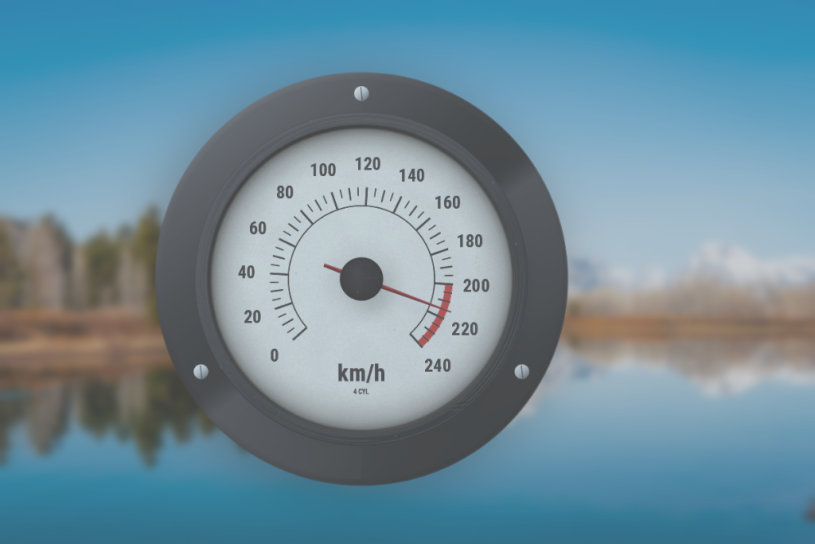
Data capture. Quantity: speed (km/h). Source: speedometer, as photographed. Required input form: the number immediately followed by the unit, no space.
215km/h
